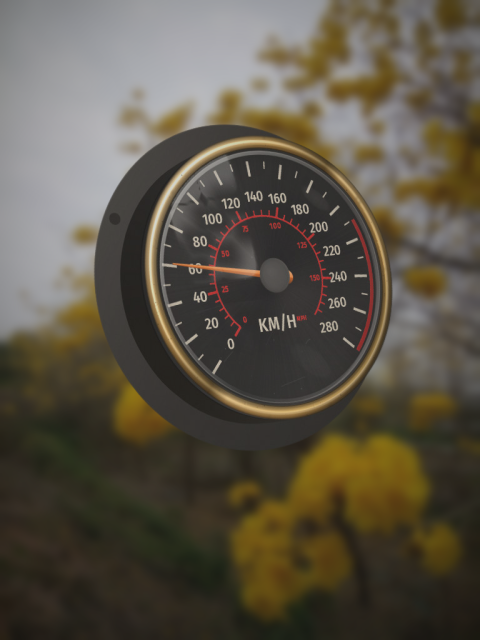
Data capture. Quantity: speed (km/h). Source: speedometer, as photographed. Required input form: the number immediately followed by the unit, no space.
60km/h
